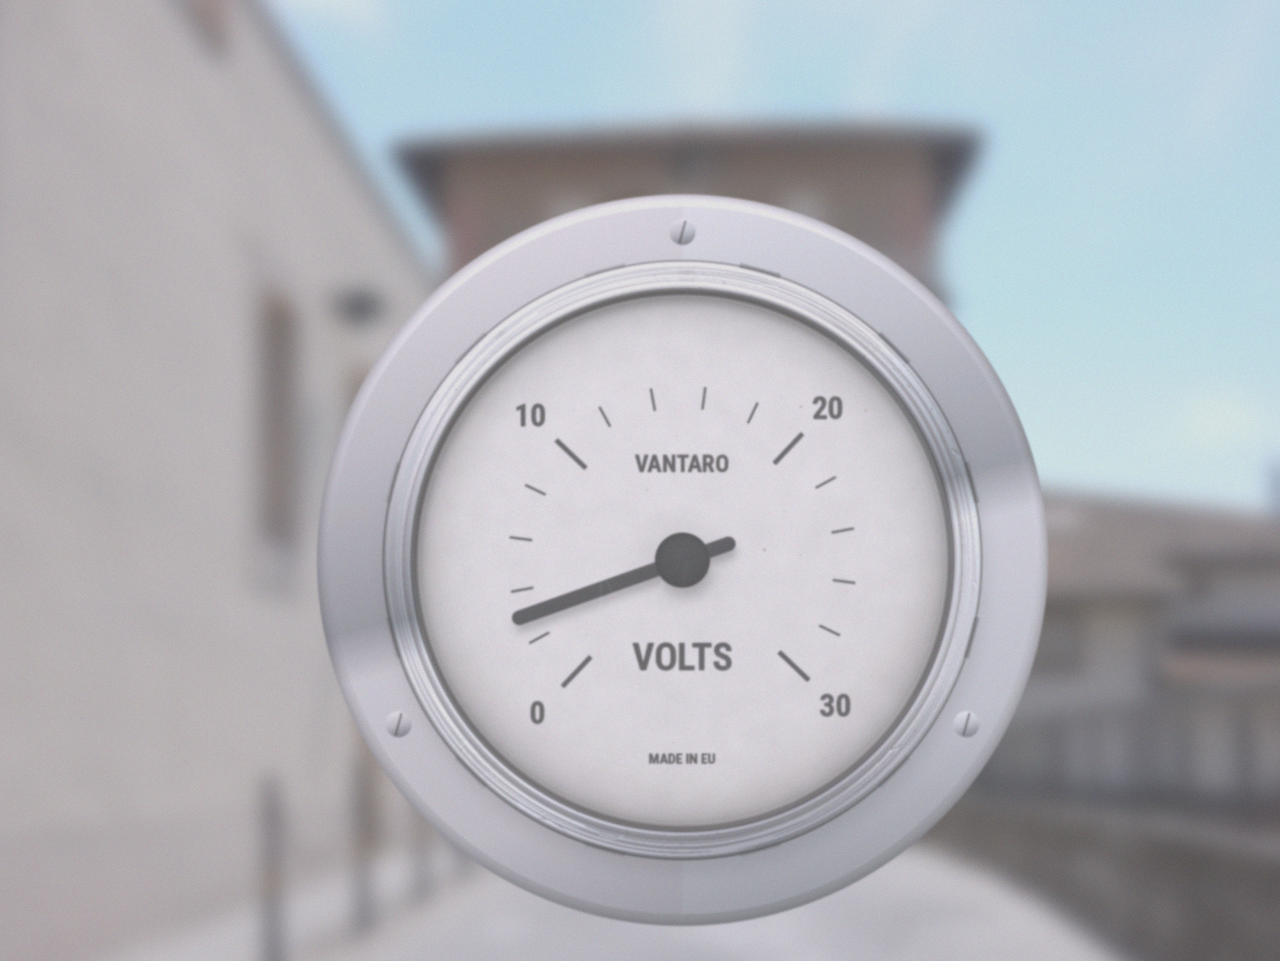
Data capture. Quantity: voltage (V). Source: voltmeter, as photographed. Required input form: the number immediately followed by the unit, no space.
3V
